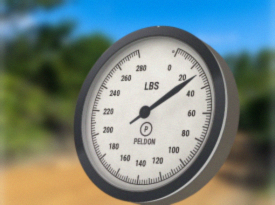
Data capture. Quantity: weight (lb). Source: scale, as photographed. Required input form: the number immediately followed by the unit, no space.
30lb
